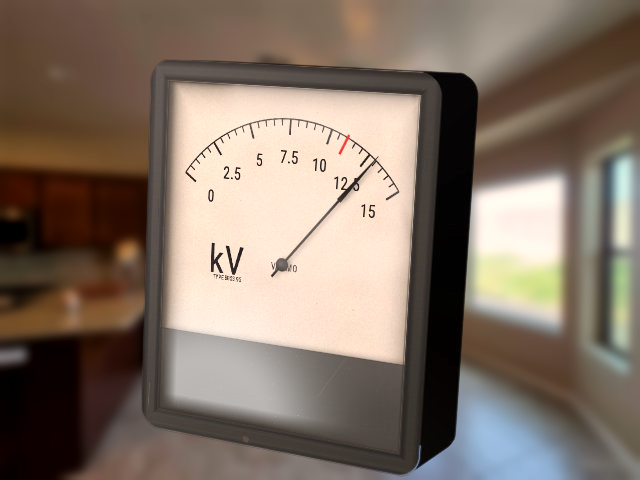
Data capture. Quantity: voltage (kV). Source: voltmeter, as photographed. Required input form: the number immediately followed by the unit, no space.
13kV
